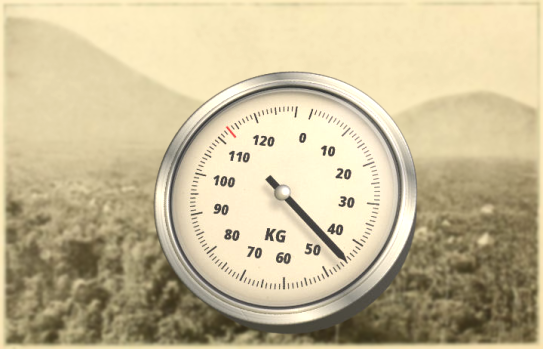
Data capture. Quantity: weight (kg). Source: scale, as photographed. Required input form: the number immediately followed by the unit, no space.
45kg
